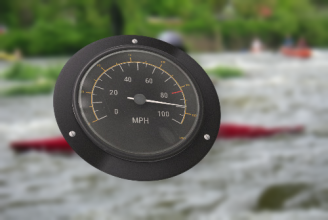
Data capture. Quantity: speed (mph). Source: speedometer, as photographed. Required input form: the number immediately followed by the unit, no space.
90mph
